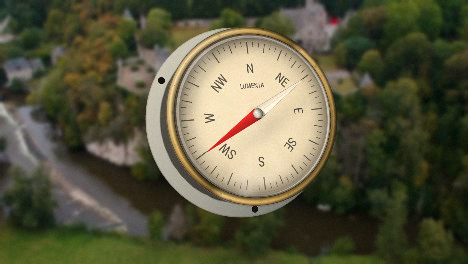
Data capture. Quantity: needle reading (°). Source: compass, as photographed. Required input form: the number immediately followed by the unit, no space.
240°
